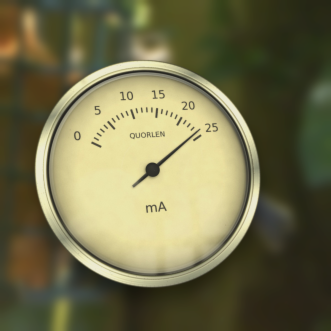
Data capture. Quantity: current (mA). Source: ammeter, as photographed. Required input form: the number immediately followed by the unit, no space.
24mA
